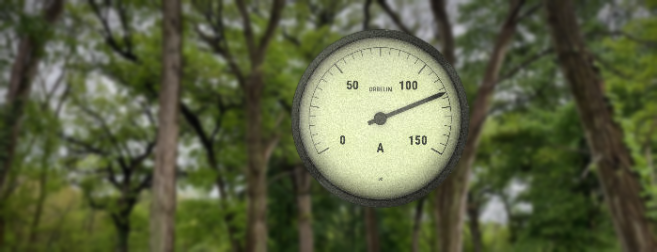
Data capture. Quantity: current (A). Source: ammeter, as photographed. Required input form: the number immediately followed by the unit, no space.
117.5A
